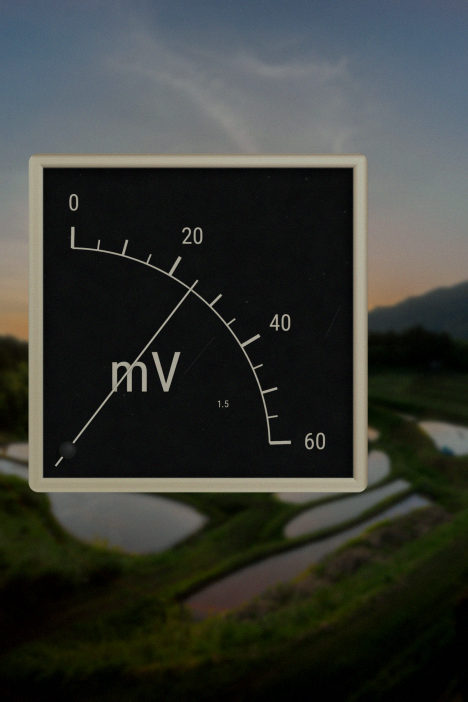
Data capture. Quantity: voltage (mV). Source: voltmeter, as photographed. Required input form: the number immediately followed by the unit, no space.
25mV
